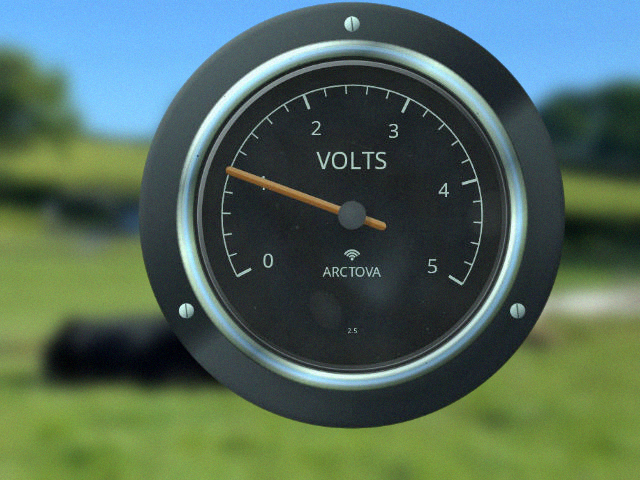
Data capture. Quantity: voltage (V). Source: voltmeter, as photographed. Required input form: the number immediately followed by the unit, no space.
1V
